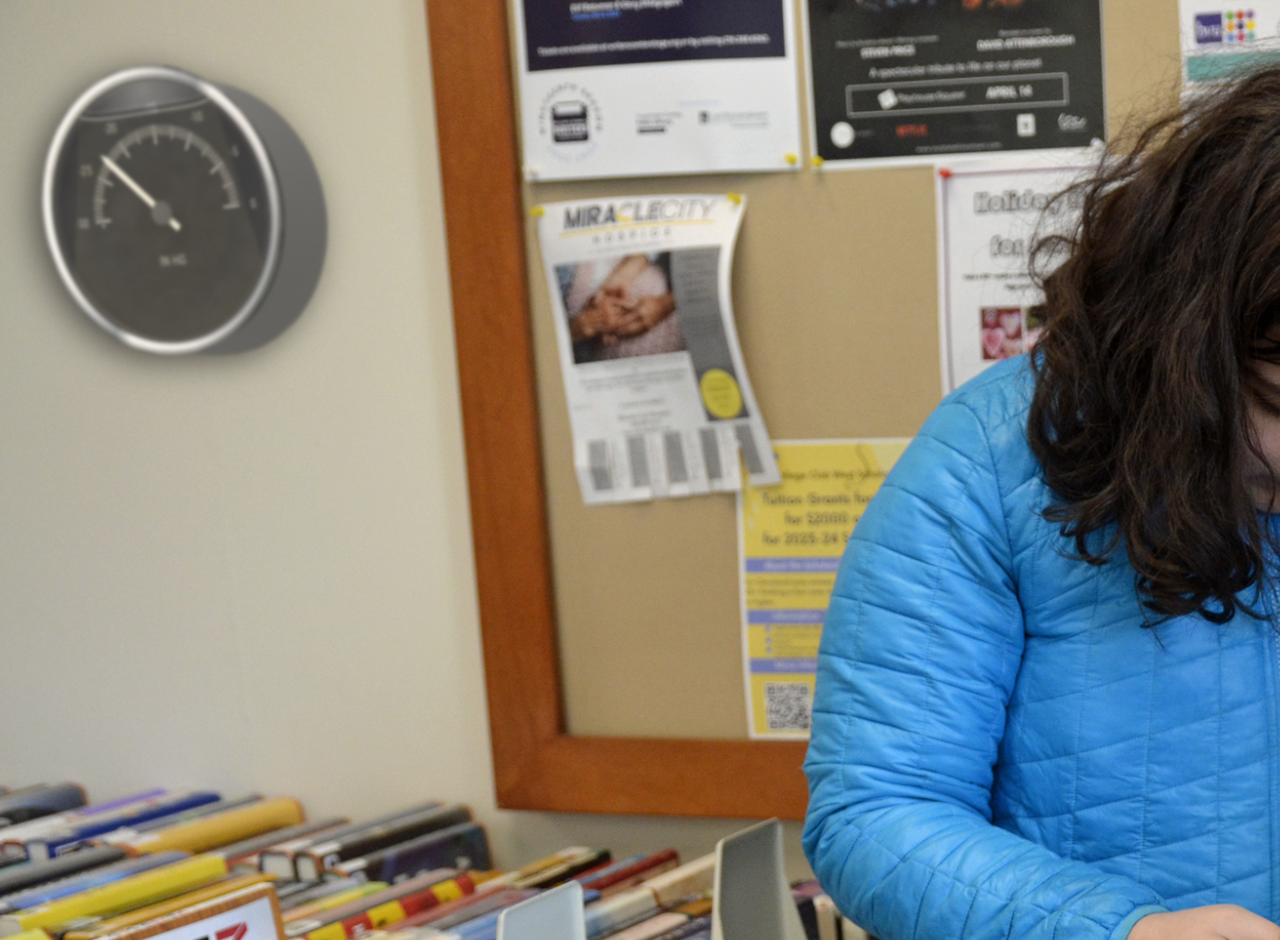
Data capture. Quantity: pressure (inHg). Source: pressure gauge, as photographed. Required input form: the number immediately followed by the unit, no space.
-22.5inHg
